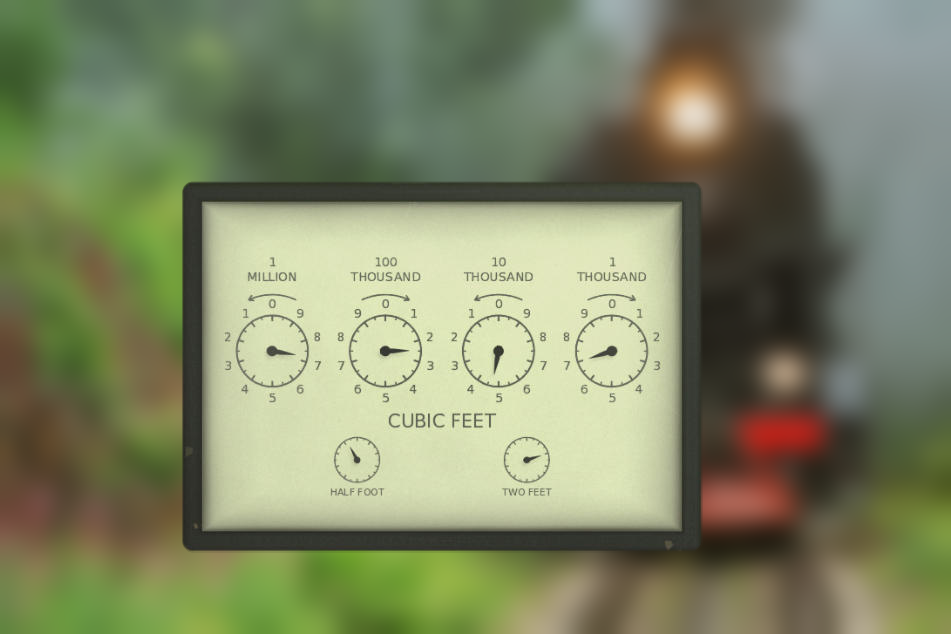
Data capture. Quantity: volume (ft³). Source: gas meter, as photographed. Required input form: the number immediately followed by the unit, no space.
724700ft³
